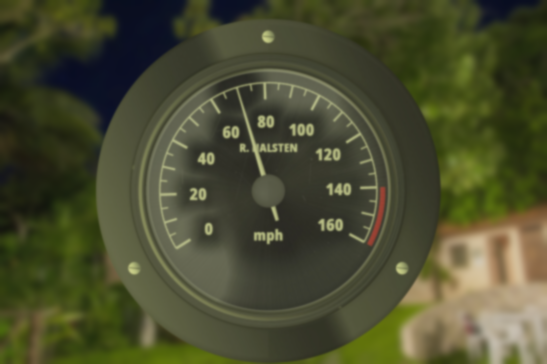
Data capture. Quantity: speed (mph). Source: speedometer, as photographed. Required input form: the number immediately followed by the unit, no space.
70mph
